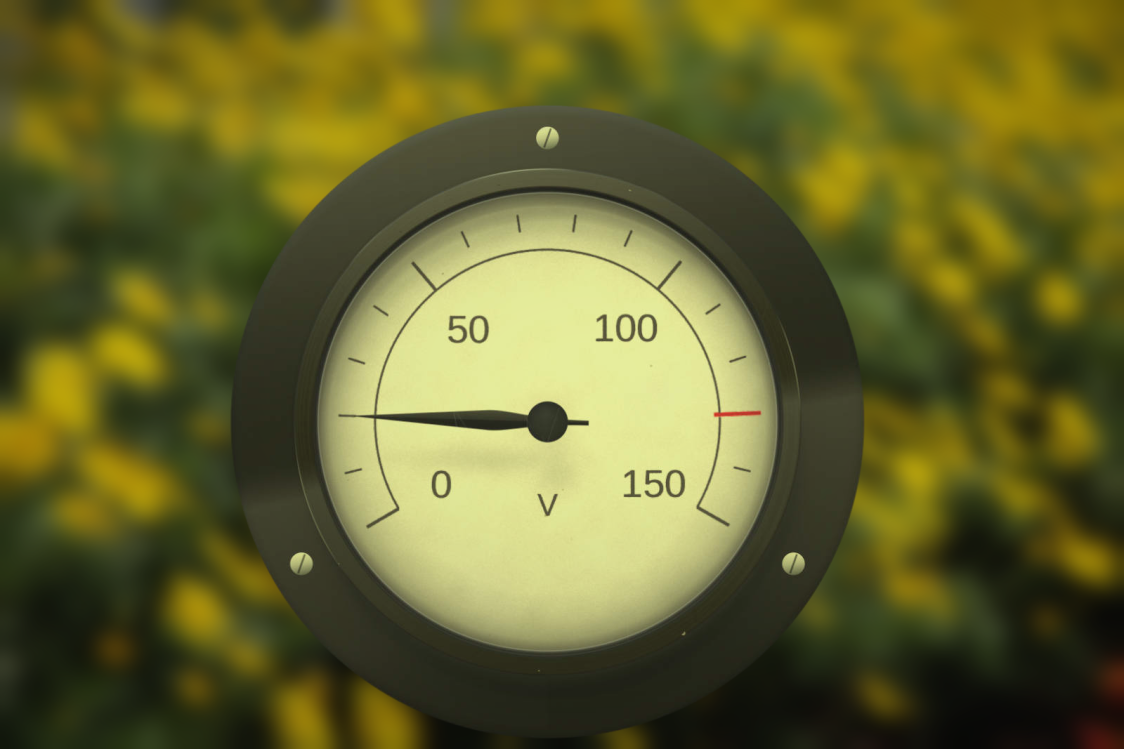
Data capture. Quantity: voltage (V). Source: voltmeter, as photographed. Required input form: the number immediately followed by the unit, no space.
20V
